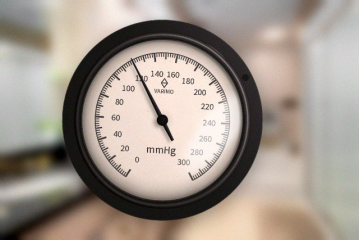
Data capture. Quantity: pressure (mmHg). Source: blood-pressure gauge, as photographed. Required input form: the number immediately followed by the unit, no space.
120mmHg
